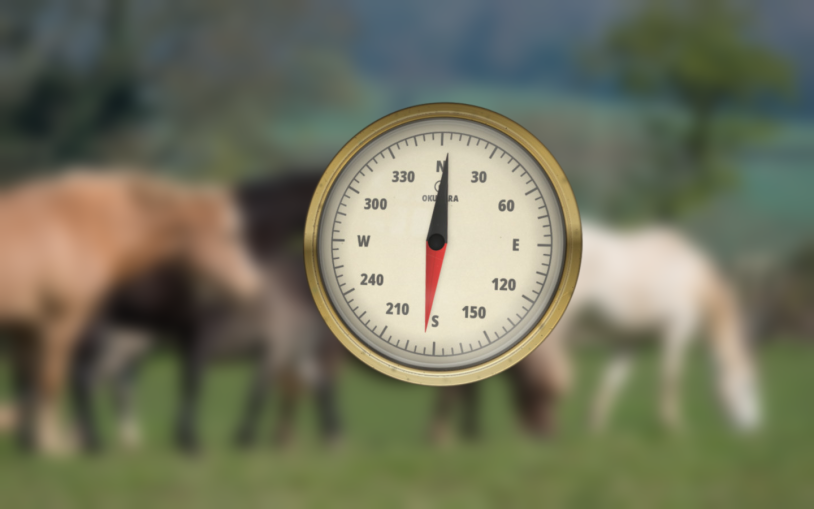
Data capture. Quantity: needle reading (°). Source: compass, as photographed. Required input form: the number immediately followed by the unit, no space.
185°
